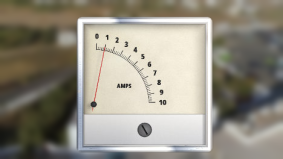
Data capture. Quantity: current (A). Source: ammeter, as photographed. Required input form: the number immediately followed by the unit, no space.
1A
